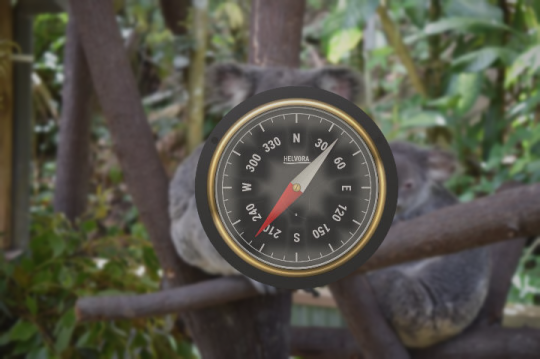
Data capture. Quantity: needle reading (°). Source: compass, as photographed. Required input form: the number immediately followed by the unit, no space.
220°
